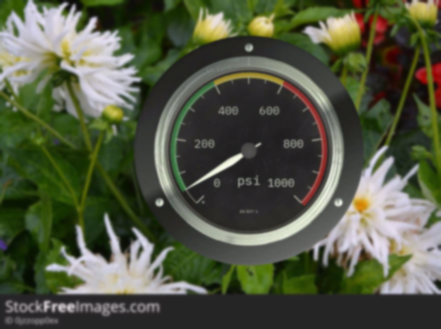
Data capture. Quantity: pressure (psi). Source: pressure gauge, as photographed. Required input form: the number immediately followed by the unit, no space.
50psi
